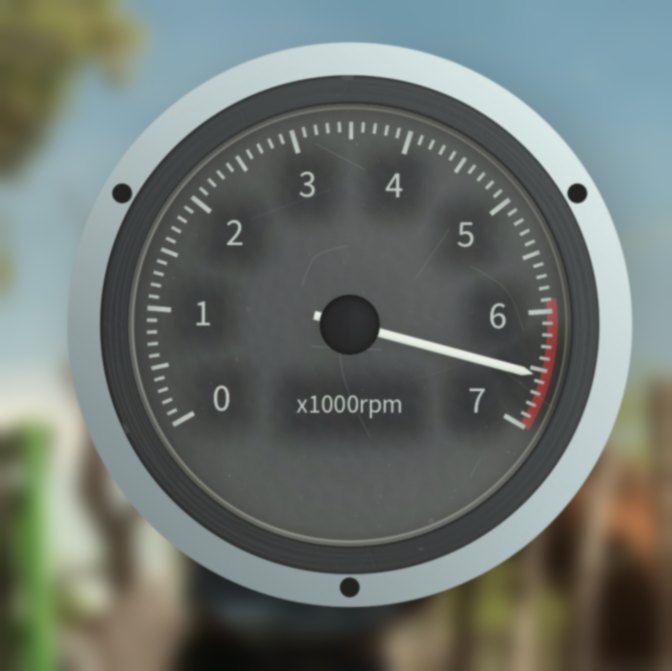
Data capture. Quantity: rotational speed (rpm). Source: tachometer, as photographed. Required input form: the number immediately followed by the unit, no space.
6550rpm
